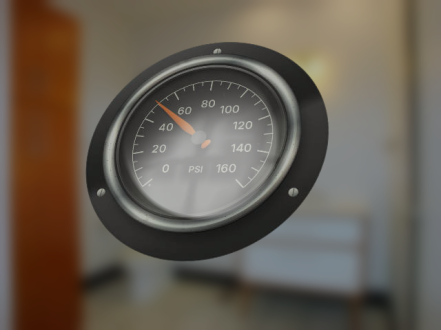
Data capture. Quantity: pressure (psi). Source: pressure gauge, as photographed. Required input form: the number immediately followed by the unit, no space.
50psi
